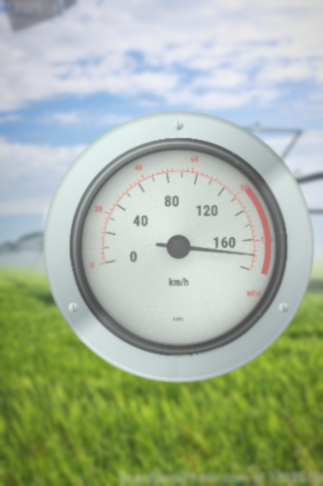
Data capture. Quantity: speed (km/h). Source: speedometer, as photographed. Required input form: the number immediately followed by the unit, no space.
170km/h
